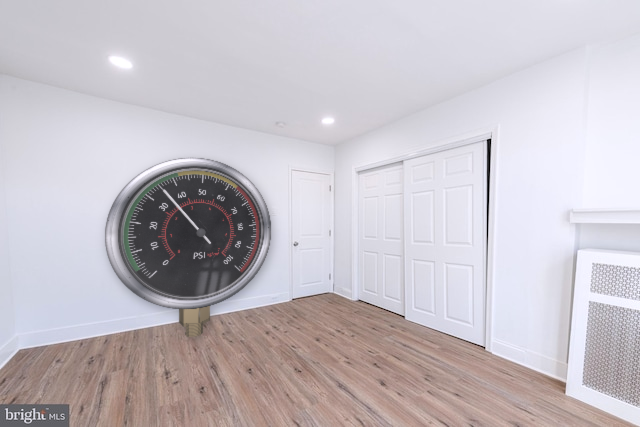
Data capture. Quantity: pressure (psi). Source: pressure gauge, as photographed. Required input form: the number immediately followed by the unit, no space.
35psi
